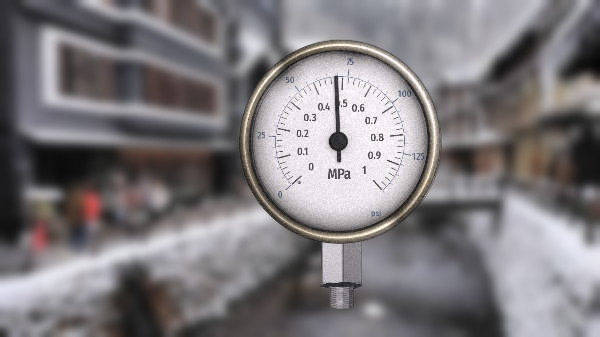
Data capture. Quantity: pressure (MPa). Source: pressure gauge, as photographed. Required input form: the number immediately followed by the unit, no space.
0.48MPa
